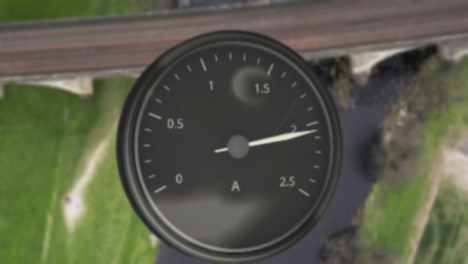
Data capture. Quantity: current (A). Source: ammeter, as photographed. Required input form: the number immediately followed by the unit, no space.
2.05A
